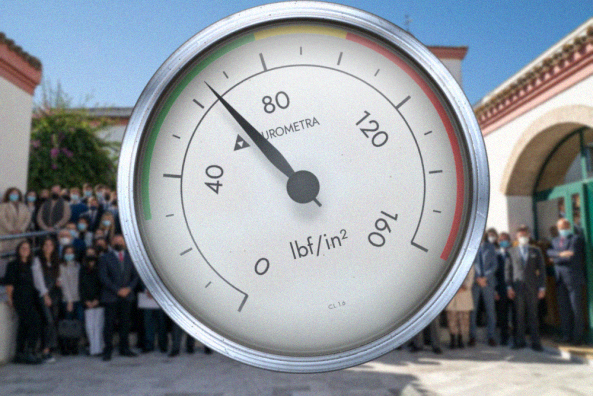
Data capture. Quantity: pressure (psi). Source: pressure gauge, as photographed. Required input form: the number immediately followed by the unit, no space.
65psi
